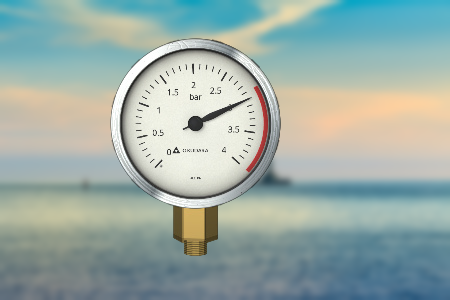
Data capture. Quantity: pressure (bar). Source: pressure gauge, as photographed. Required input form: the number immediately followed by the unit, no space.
3bar
